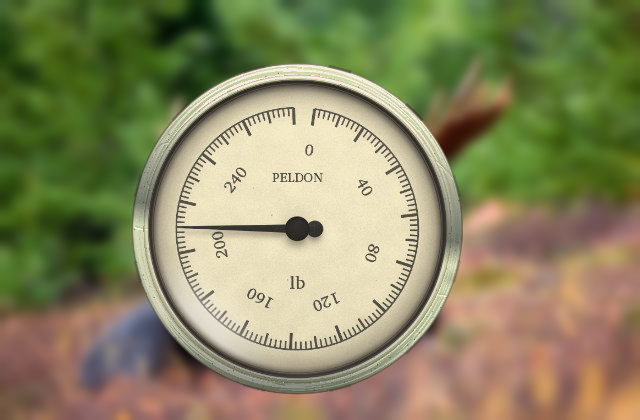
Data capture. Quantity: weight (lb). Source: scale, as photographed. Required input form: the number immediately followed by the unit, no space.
210lb
